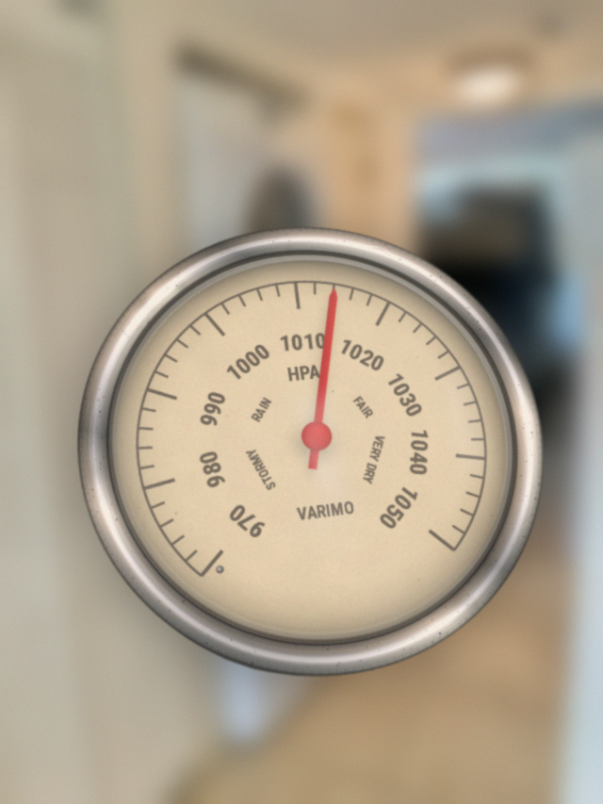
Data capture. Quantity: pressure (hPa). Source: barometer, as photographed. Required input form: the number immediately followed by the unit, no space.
1014hPa
